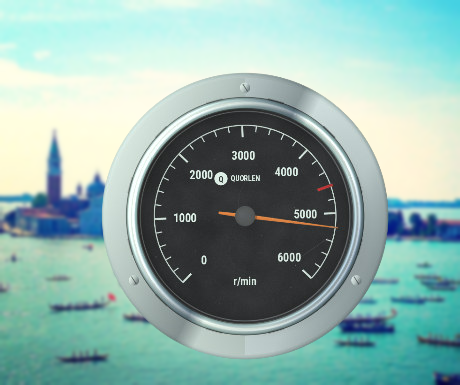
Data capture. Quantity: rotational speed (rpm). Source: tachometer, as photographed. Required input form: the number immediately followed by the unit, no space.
5200rpm
